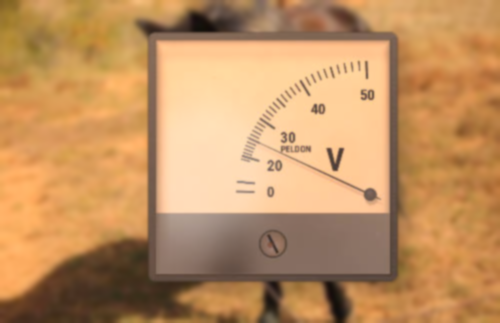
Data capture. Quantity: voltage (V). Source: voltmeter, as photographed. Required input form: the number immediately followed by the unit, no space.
25V
